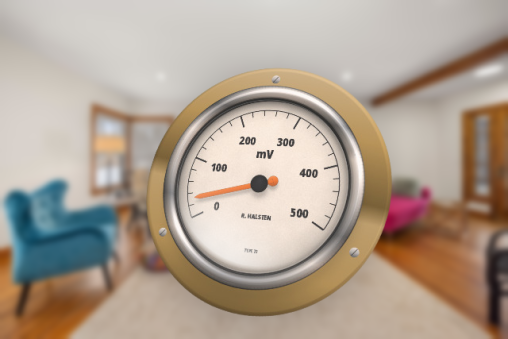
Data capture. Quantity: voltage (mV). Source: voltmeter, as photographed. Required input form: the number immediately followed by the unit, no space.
30mV
